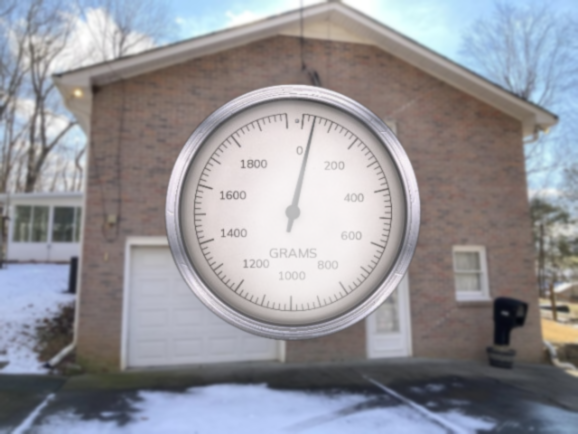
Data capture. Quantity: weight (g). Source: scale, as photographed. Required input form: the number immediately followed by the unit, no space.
40g
